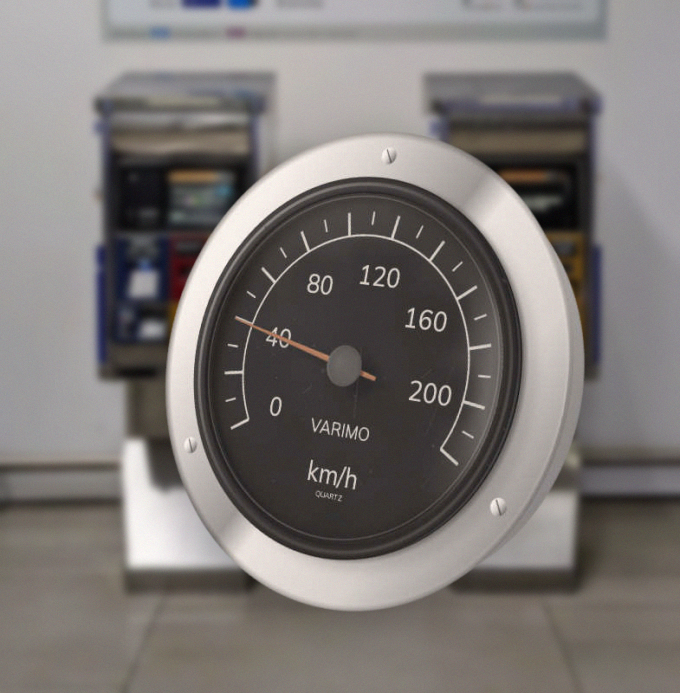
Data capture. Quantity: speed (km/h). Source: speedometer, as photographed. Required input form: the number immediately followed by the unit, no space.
40km/h
